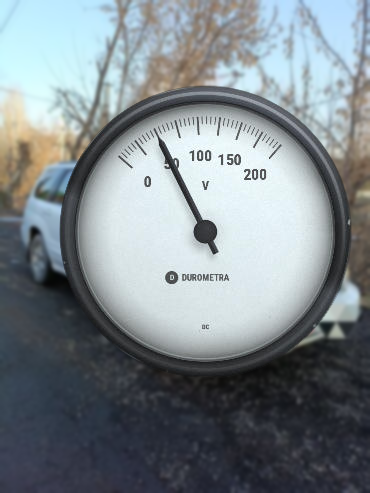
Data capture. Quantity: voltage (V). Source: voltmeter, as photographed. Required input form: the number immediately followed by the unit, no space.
50V
